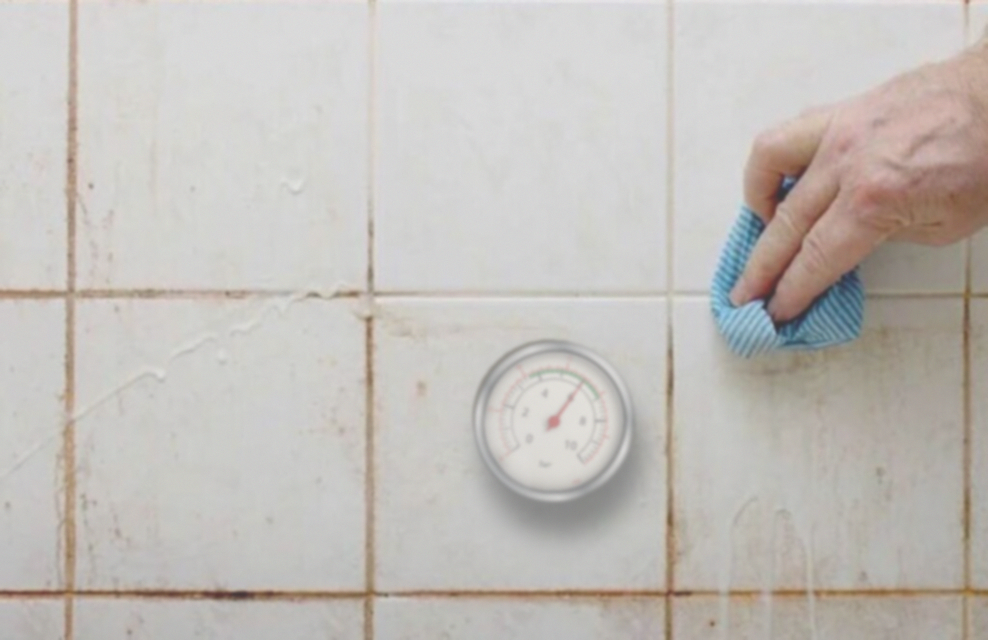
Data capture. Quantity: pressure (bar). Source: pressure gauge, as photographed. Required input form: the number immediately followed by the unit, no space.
6bar
